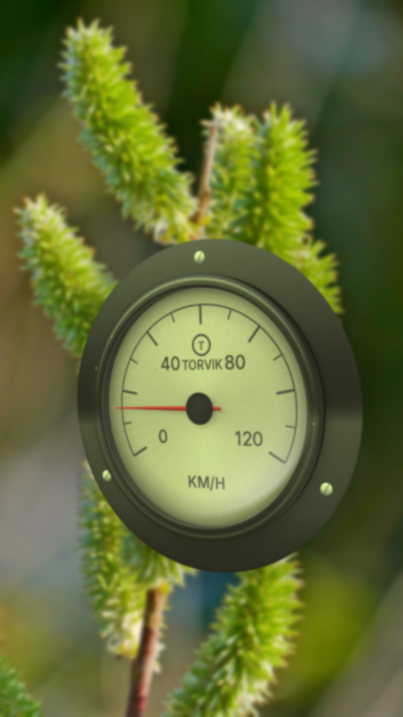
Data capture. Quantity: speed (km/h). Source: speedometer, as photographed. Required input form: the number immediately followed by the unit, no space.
15km/h
